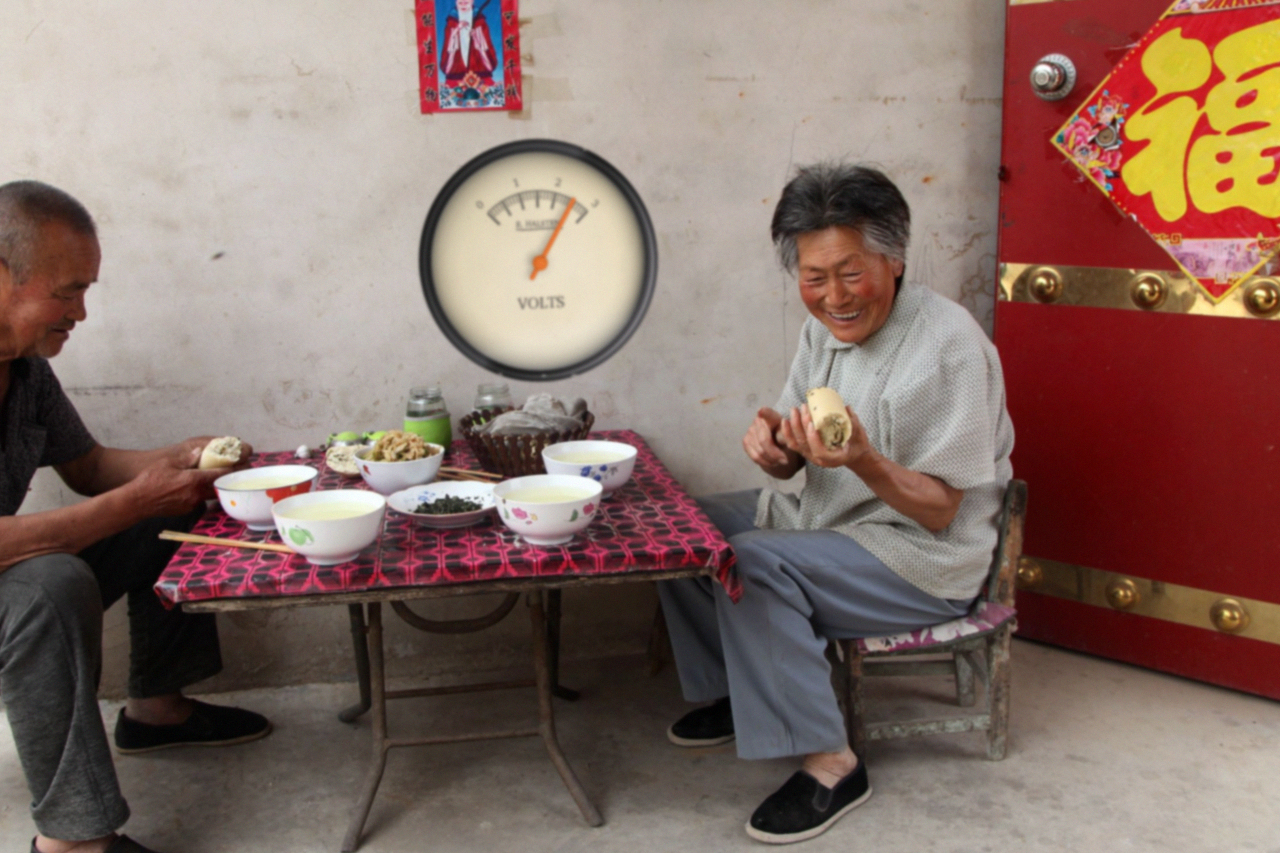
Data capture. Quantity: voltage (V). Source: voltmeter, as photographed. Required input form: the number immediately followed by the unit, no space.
2.5V
